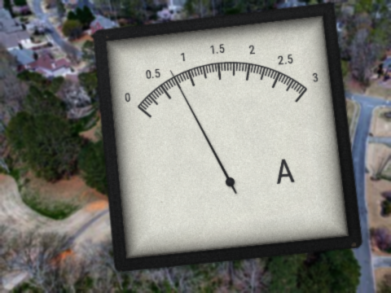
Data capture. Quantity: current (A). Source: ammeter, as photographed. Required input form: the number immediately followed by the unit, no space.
0.75A
